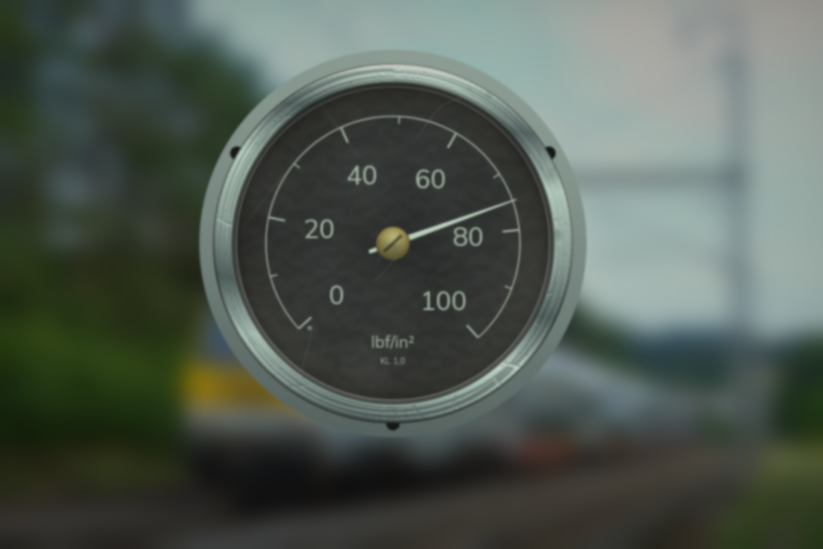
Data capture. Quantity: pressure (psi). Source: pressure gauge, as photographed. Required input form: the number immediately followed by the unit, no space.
75psi
